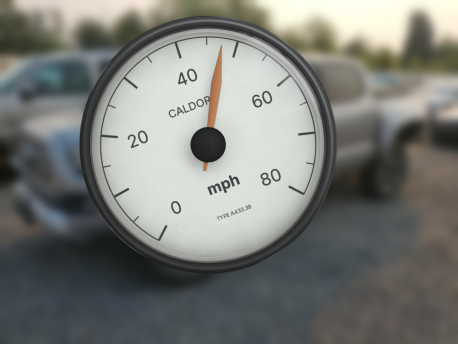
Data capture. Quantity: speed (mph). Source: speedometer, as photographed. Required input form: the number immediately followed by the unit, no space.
47.5mph
